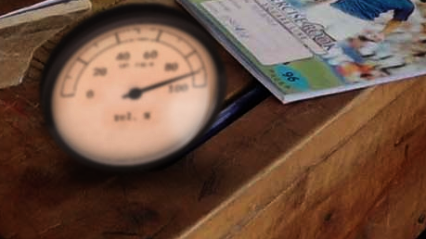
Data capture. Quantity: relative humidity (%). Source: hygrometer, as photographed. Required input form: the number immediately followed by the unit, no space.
90%
